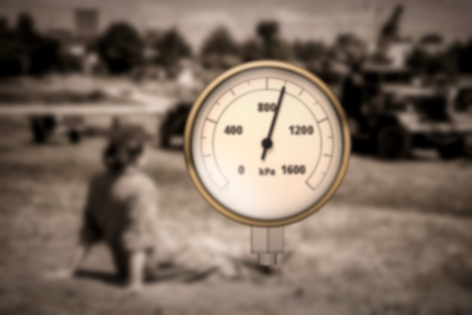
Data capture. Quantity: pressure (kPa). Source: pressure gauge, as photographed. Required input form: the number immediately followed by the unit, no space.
900kPa
